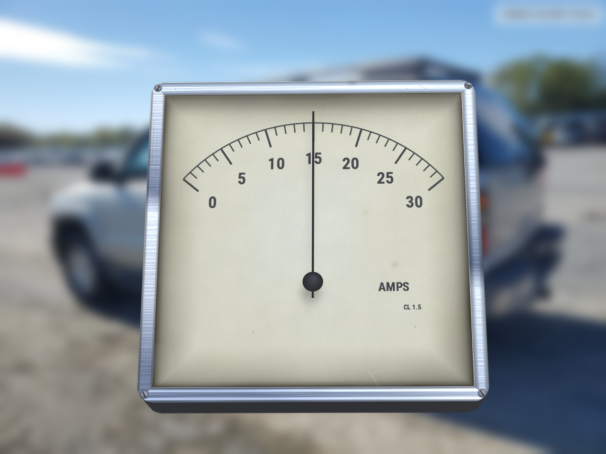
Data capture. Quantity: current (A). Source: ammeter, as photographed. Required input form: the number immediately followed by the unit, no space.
15A
